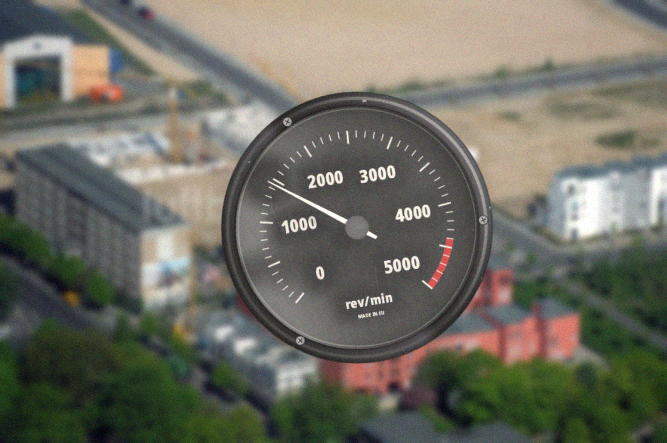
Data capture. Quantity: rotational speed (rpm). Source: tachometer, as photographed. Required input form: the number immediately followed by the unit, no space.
1450rpm
